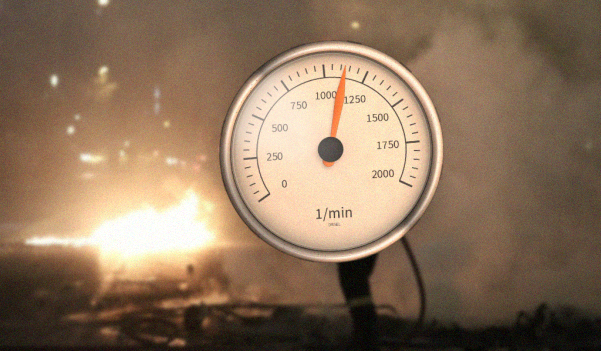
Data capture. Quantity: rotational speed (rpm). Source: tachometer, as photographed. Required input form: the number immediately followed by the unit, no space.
1125rpm
